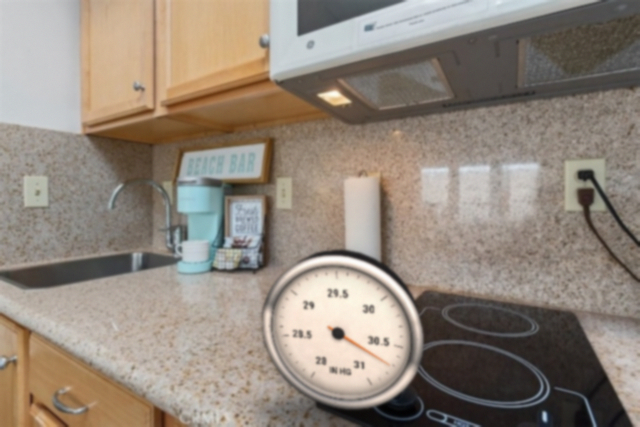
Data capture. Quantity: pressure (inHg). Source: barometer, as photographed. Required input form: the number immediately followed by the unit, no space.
30.7inHg
